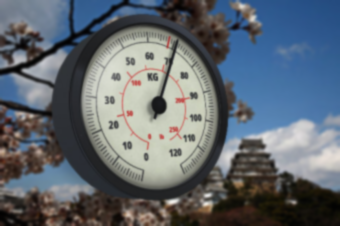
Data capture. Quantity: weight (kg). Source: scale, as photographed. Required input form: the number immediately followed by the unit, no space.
70kg
